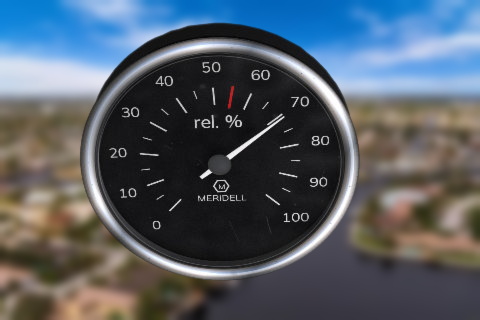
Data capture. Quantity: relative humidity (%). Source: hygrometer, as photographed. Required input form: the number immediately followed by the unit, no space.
70%
